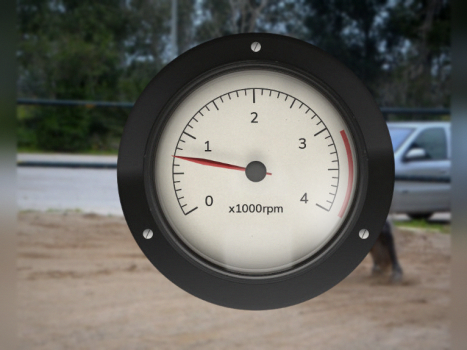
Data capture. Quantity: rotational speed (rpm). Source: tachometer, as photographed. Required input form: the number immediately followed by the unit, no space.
700rpm
